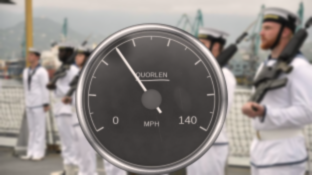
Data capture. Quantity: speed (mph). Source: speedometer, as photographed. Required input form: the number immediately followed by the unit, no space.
50mph
